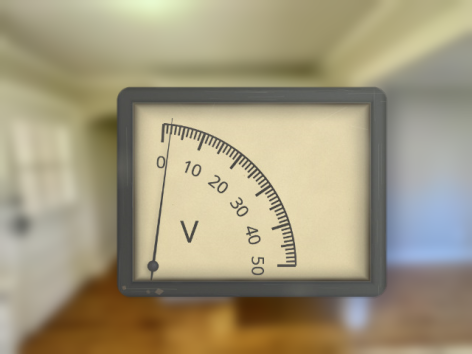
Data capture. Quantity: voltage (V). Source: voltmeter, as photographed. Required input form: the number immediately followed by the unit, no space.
2V
